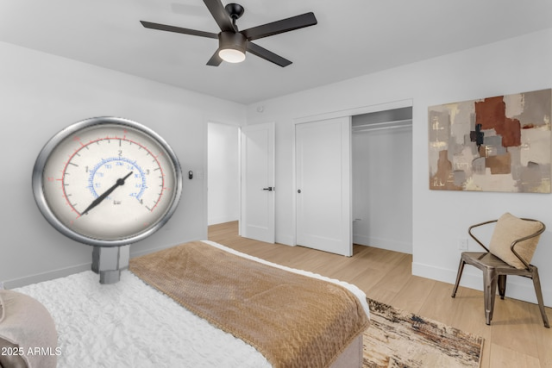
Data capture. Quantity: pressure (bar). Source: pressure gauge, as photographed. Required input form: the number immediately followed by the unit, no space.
0bar
